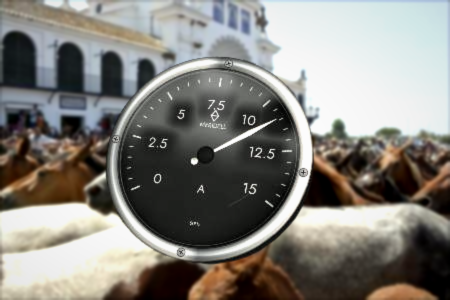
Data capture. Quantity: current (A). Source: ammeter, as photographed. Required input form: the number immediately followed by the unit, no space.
11A
